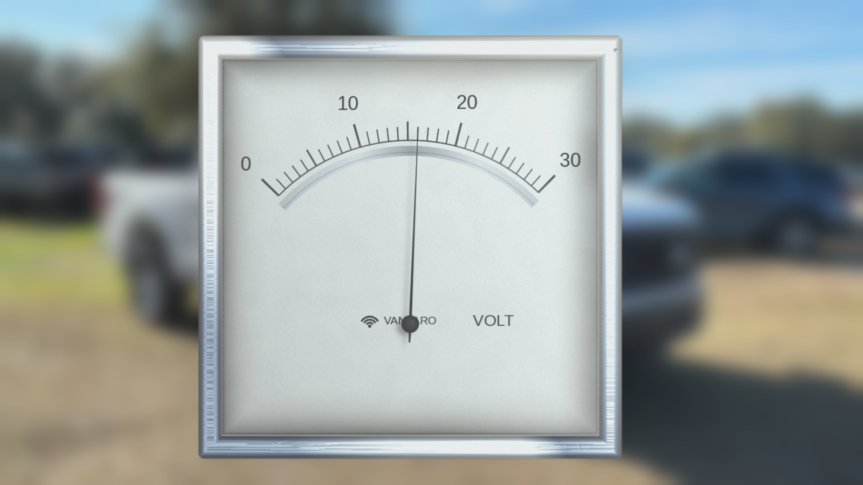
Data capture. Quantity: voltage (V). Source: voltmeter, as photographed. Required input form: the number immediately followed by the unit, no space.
16V
